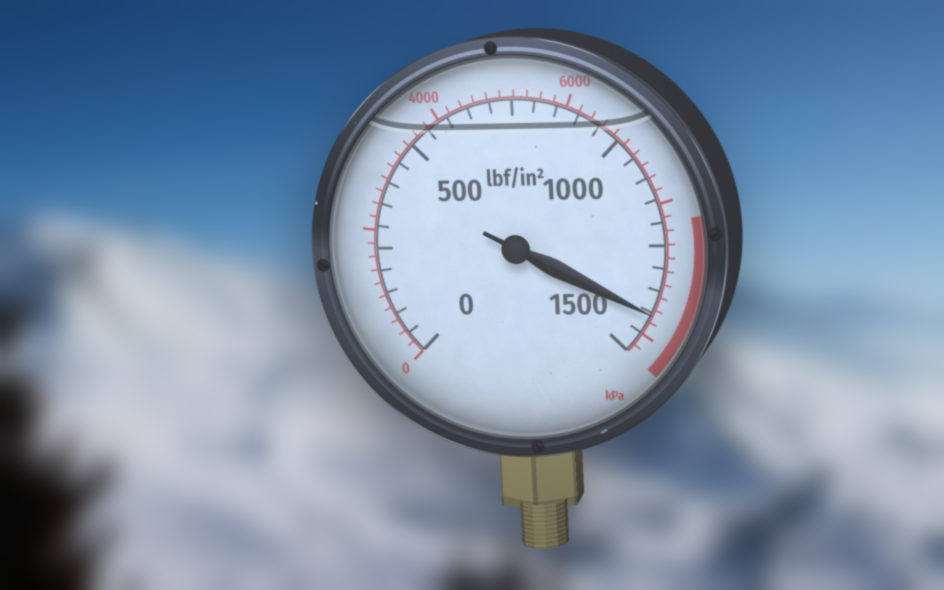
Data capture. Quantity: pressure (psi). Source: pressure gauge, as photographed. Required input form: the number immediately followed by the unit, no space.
1400psi
